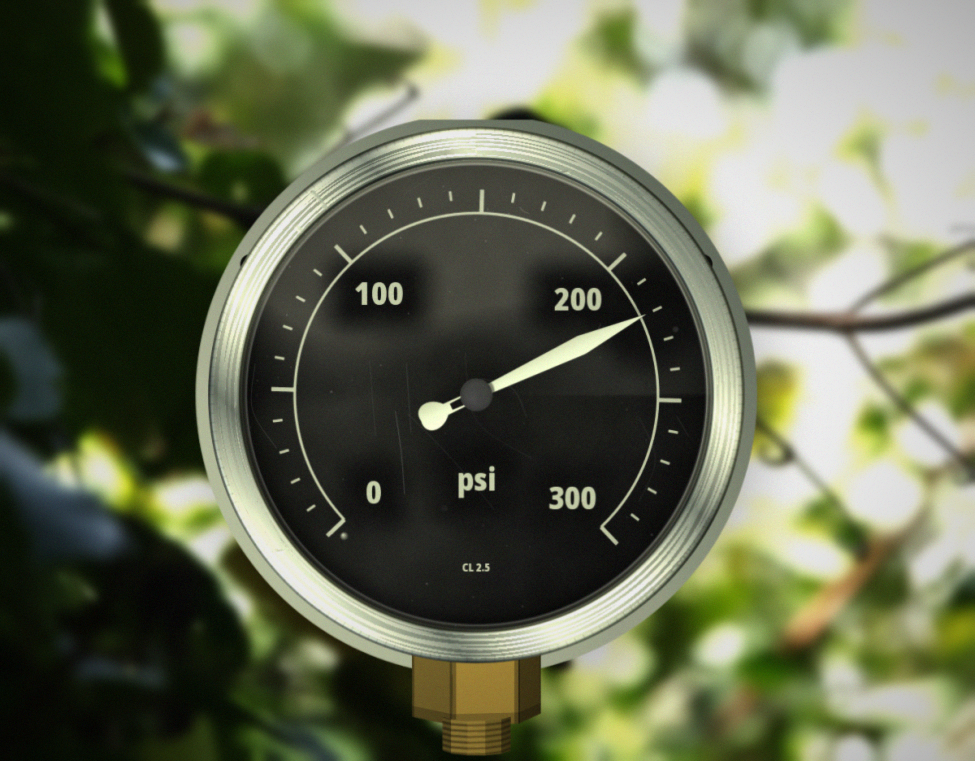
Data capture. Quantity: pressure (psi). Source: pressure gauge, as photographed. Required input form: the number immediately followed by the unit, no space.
220psi
